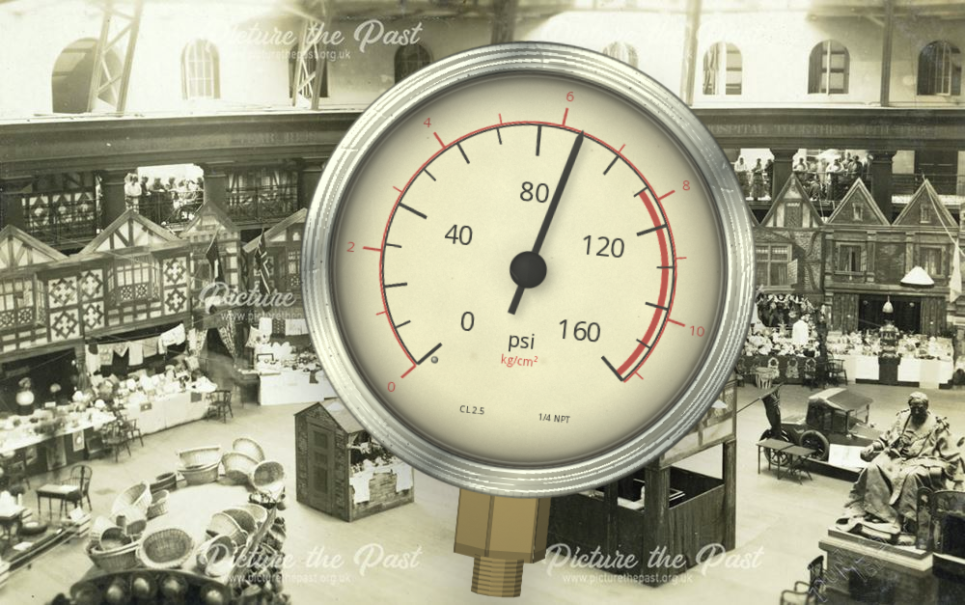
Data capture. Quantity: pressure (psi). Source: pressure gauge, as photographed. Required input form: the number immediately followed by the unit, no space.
90psi
